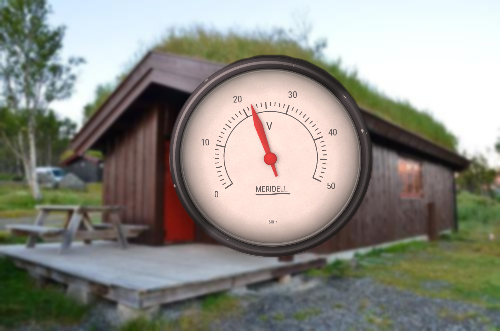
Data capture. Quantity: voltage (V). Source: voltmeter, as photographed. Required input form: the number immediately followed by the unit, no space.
22V
